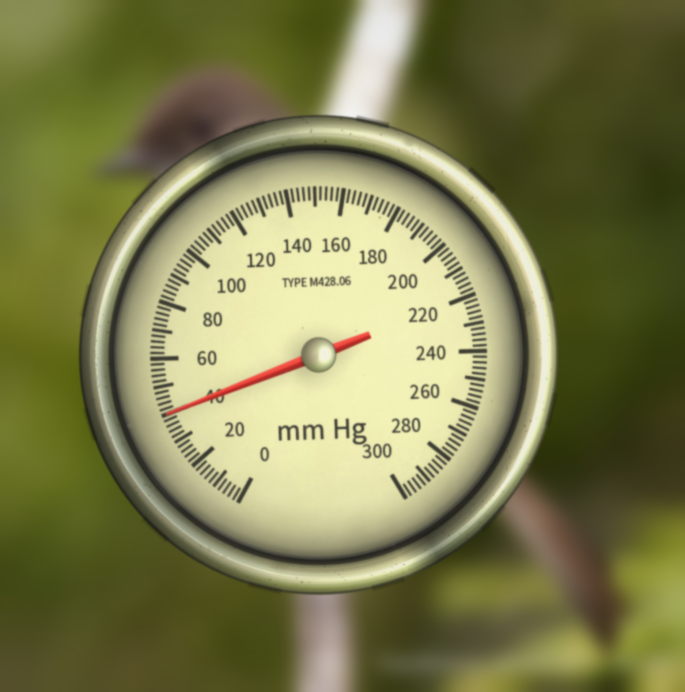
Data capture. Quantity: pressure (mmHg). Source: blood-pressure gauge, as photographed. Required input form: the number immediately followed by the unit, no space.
40mmHg
